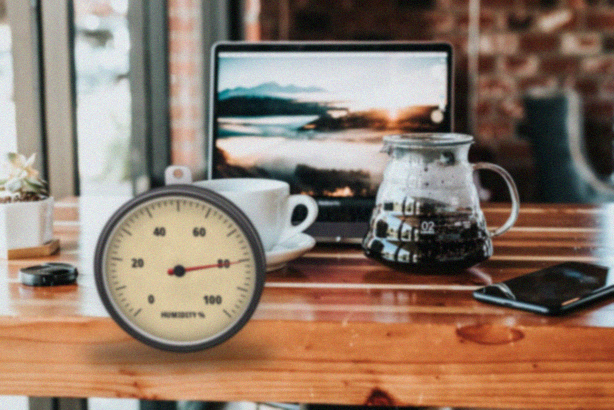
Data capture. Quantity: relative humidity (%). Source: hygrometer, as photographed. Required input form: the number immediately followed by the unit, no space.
80%
